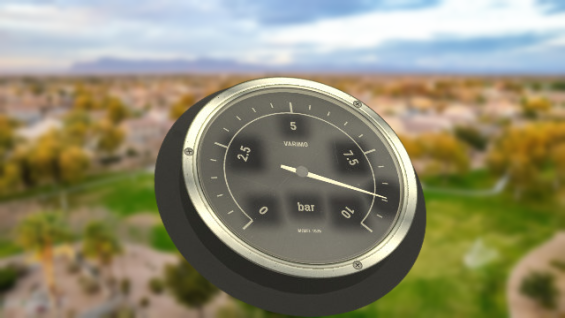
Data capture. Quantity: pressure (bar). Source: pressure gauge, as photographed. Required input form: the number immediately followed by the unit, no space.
9bar
